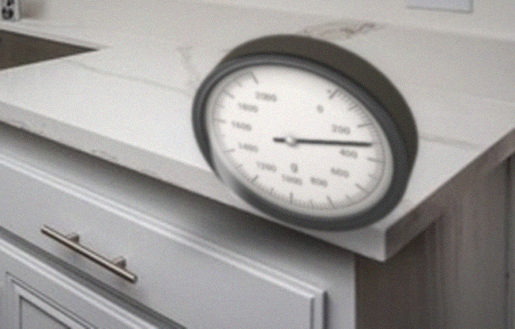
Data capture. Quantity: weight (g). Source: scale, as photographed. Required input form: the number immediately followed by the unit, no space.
300g
